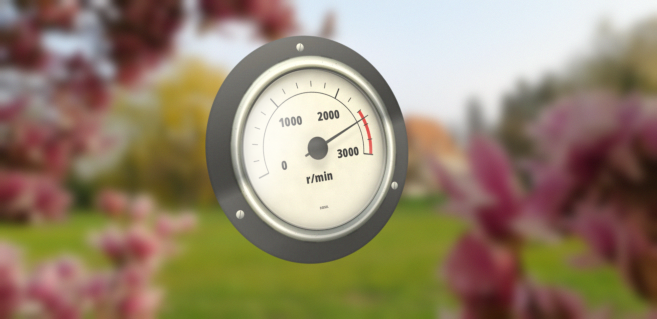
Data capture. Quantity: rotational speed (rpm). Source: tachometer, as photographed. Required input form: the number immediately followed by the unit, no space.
2500rpm
